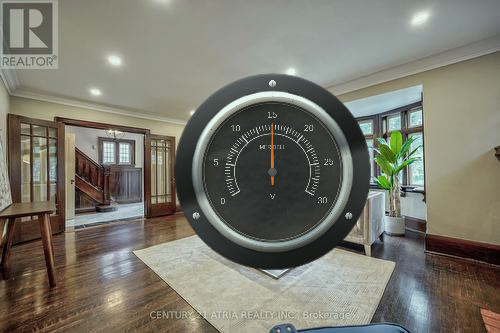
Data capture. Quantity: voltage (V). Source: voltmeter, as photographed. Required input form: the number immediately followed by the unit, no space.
15V
